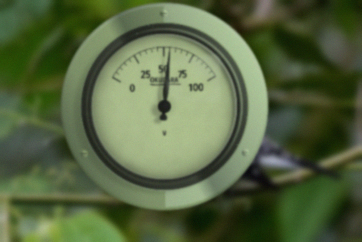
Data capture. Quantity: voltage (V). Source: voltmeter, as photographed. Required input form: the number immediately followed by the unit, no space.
55V
